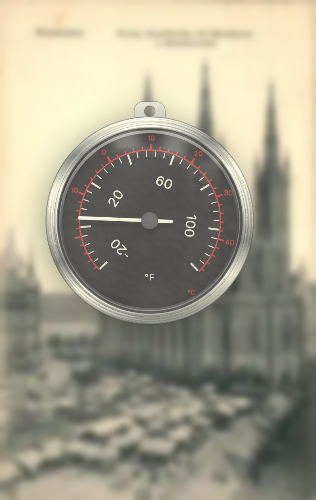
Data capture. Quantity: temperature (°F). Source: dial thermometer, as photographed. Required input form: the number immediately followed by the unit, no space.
4°F
